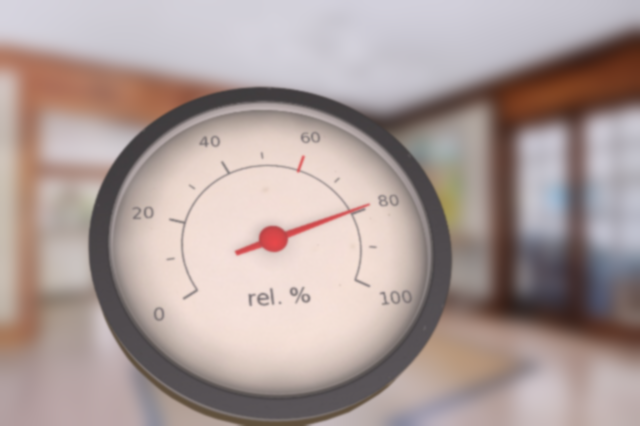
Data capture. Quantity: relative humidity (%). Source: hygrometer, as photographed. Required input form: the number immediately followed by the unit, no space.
80%
